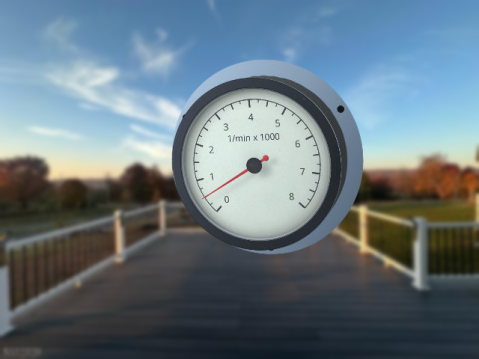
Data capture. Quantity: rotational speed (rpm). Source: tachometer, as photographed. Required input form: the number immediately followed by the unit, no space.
500rpm
